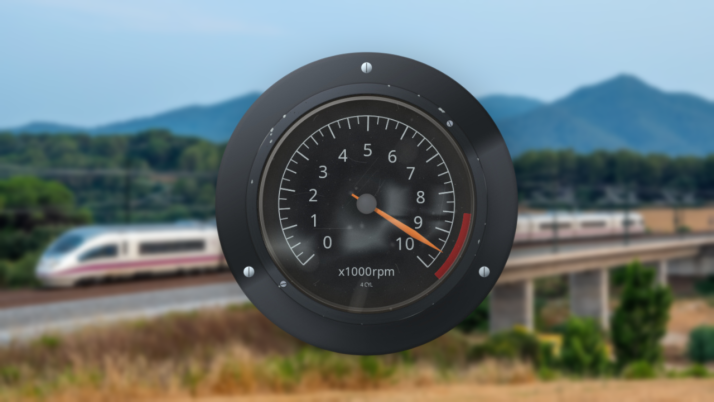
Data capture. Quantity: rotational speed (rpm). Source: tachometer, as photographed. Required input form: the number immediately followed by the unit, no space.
9500rpm
